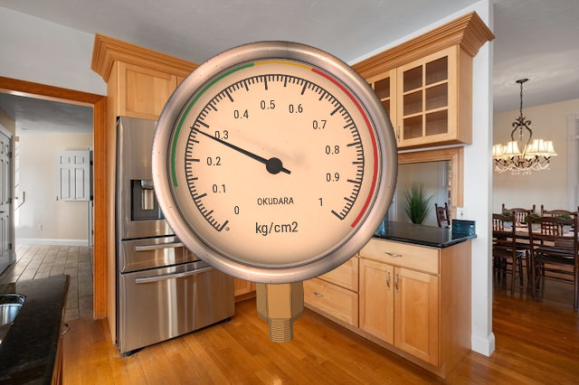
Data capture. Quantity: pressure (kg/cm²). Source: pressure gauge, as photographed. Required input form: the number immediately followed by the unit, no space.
0.28kg/cm²
